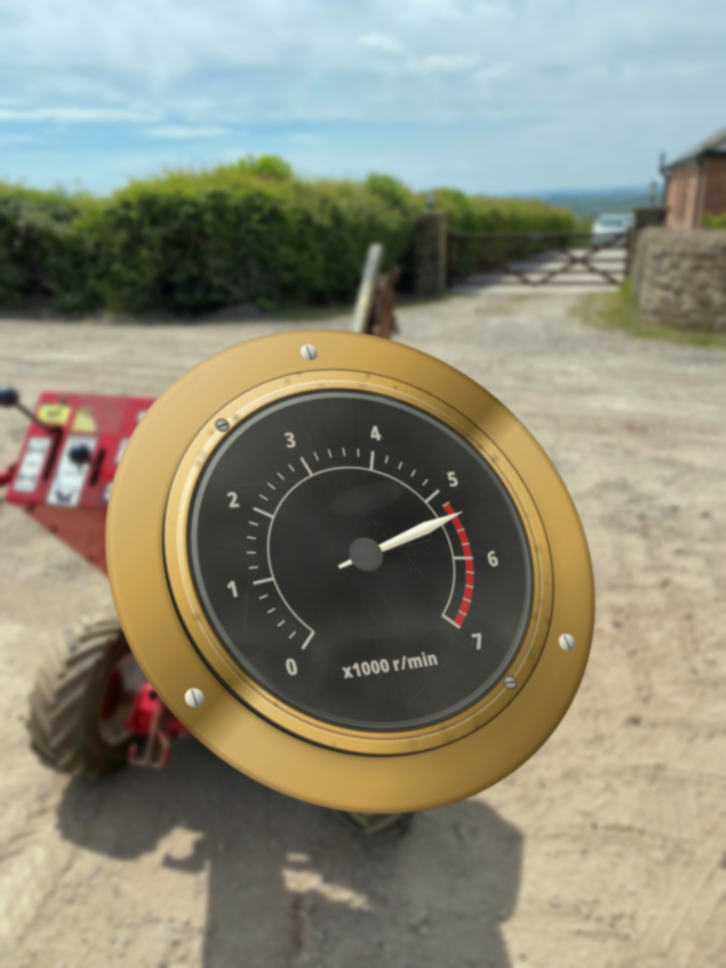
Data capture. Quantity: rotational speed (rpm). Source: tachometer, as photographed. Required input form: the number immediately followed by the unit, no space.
5400rpm
